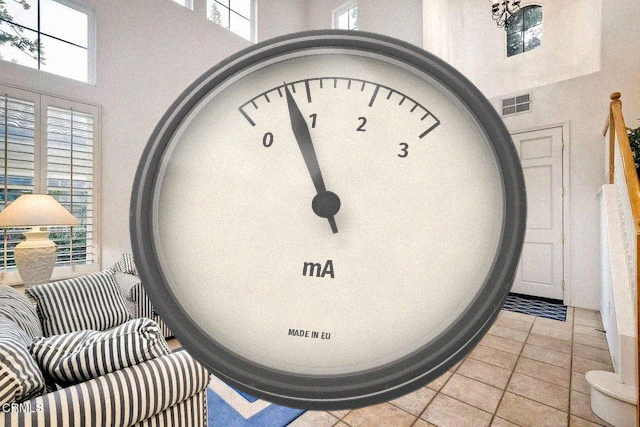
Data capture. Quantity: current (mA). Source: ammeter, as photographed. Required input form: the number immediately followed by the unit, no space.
0.7mA
